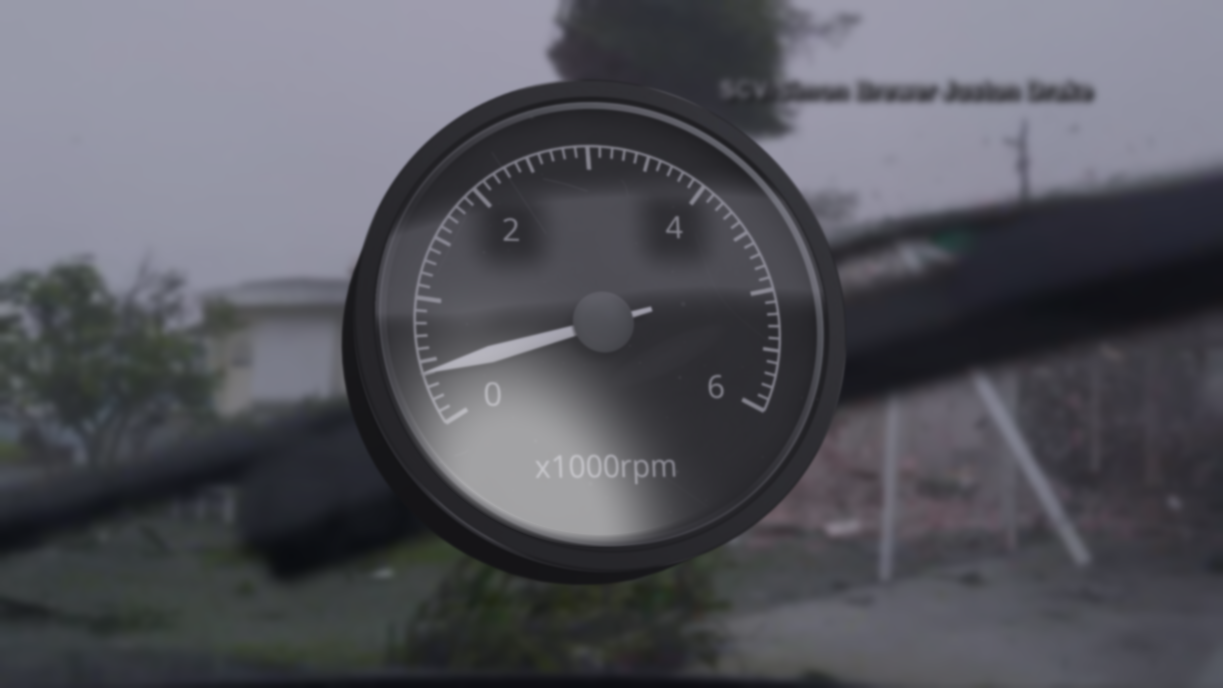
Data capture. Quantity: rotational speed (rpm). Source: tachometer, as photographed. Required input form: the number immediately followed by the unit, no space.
400rpm
